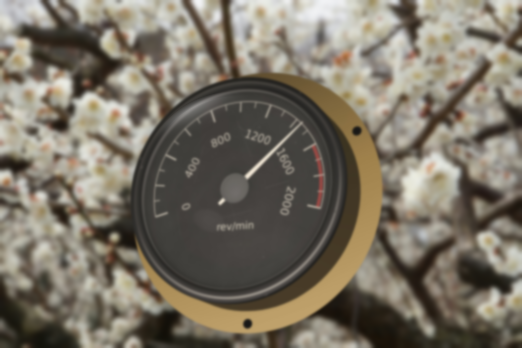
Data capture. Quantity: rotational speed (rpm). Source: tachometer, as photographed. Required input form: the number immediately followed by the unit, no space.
1450rpm
